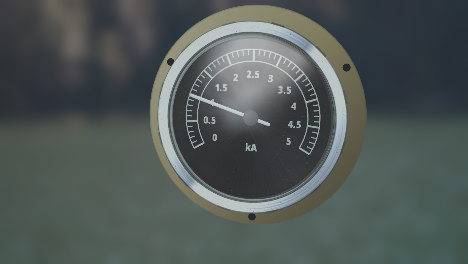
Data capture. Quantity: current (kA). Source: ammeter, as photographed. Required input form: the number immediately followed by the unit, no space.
1kA
